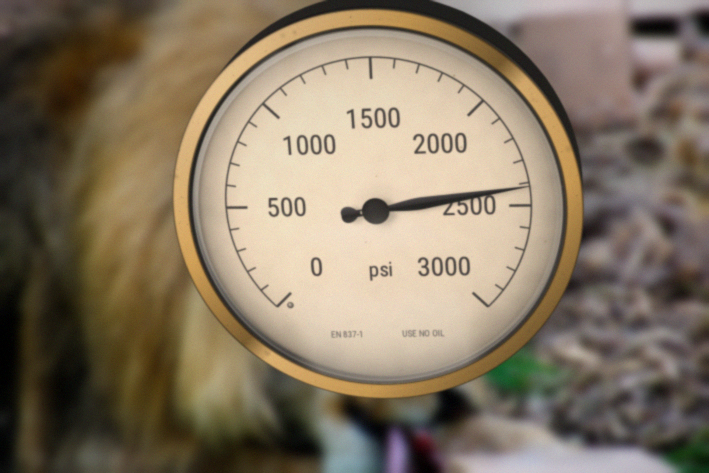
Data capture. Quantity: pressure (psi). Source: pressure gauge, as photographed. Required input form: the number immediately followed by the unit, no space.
2400psi
